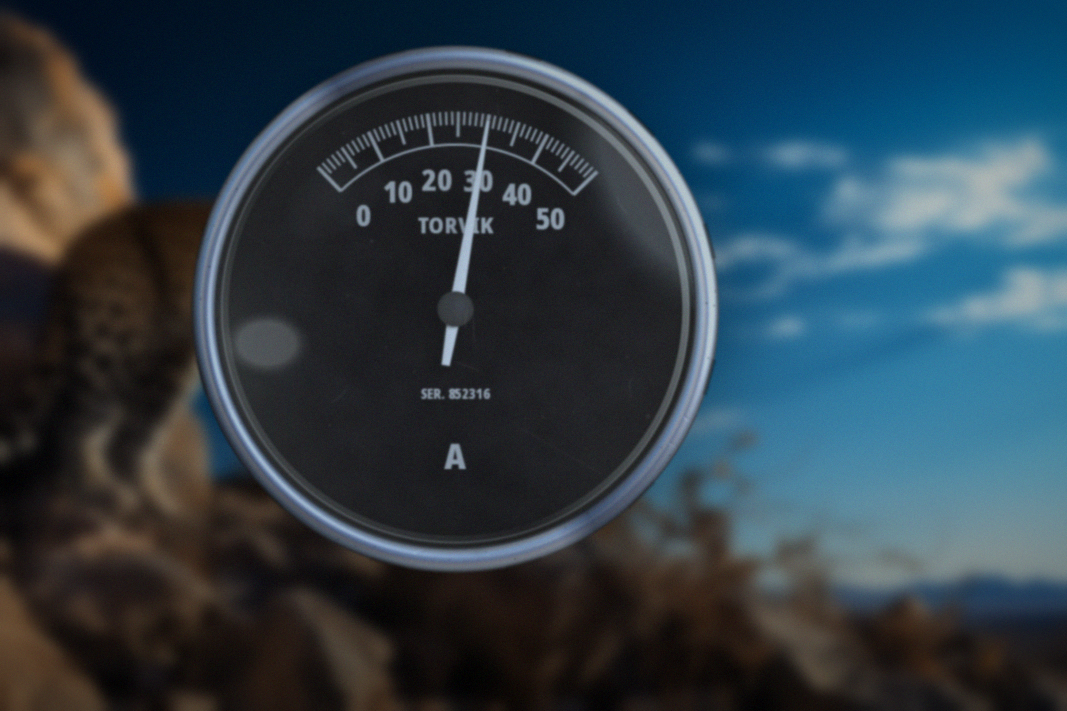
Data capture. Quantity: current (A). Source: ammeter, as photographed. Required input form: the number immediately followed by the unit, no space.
30A
